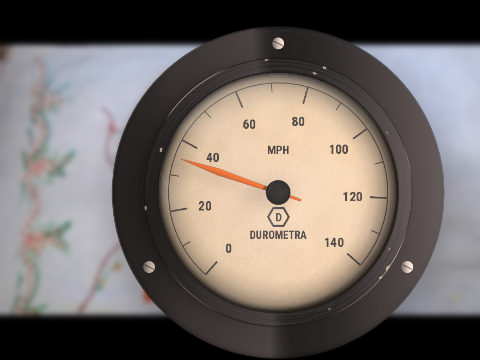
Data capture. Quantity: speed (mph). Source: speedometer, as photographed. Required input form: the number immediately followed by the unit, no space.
35mph
